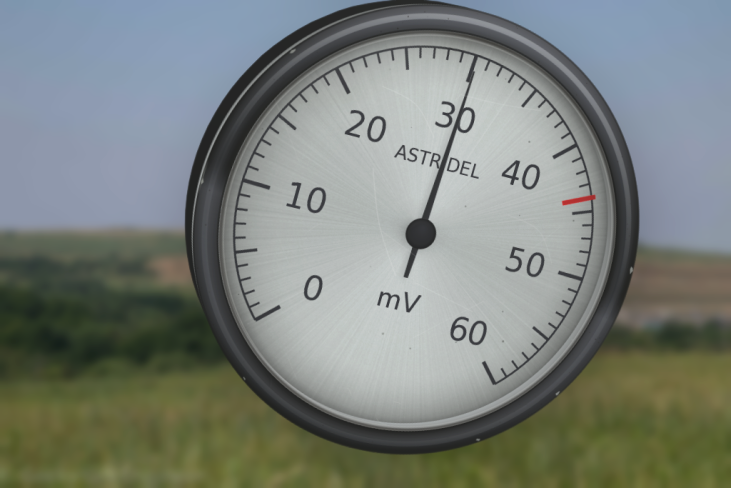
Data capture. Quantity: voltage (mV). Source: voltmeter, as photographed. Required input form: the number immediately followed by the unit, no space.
30mV
